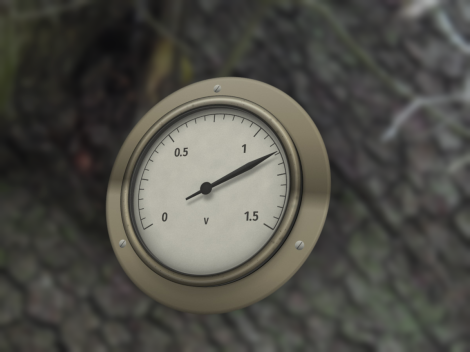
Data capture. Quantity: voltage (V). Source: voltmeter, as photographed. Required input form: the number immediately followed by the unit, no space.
1.15V
